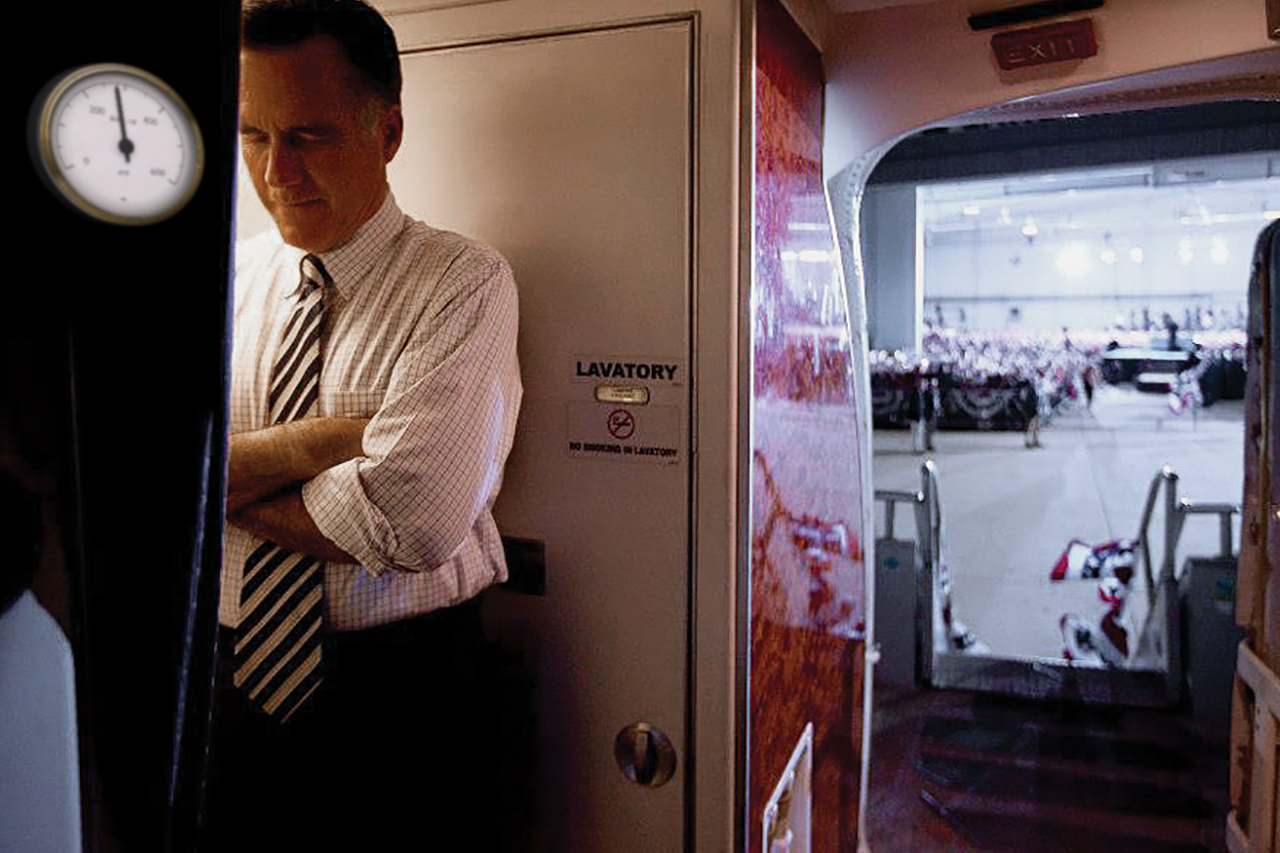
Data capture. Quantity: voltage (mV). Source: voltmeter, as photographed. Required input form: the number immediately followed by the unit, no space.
275mV
